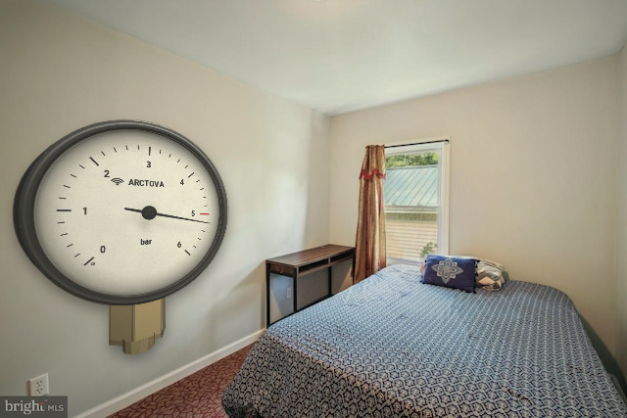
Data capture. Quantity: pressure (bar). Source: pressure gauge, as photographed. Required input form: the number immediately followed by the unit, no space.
5.2bar
